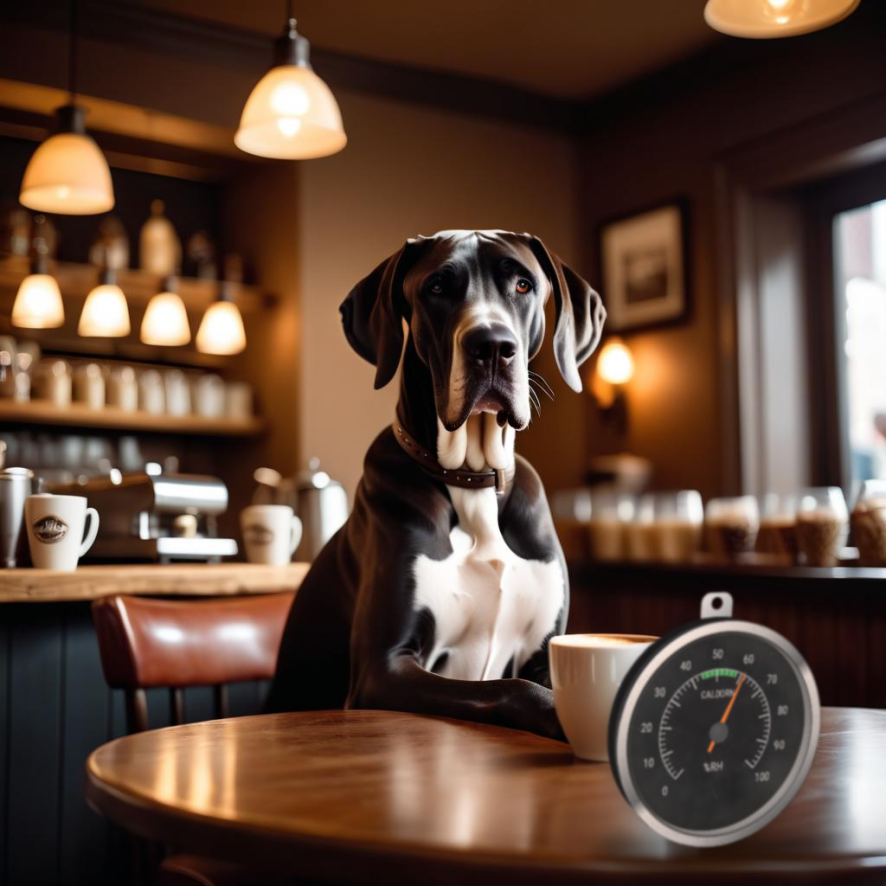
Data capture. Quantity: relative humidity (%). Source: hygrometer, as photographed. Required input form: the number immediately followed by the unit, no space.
60%
